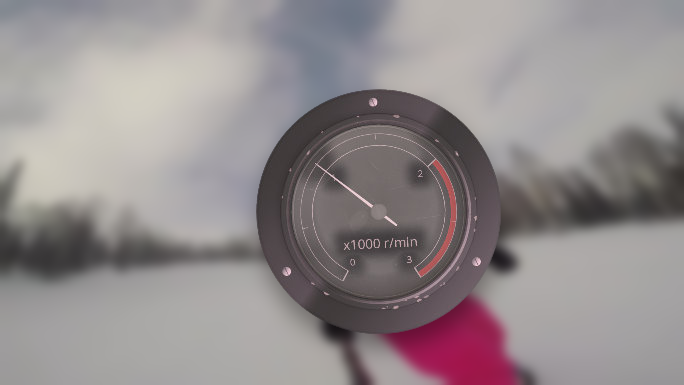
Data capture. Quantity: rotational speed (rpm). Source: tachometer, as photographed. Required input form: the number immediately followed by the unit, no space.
1000rpm
